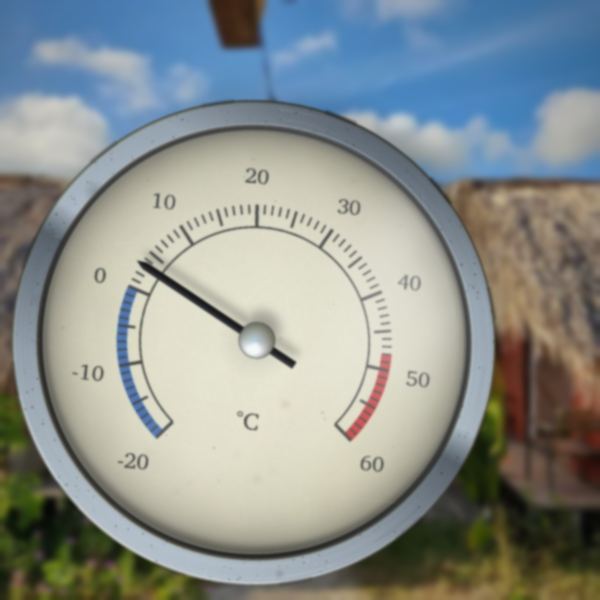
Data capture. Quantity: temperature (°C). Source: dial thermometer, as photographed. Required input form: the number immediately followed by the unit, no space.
3°C
